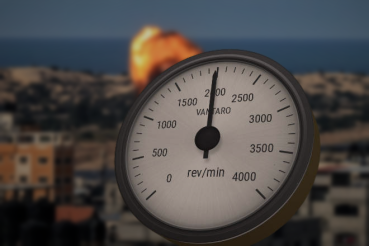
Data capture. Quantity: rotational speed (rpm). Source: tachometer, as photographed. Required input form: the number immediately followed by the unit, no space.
2000rpm
